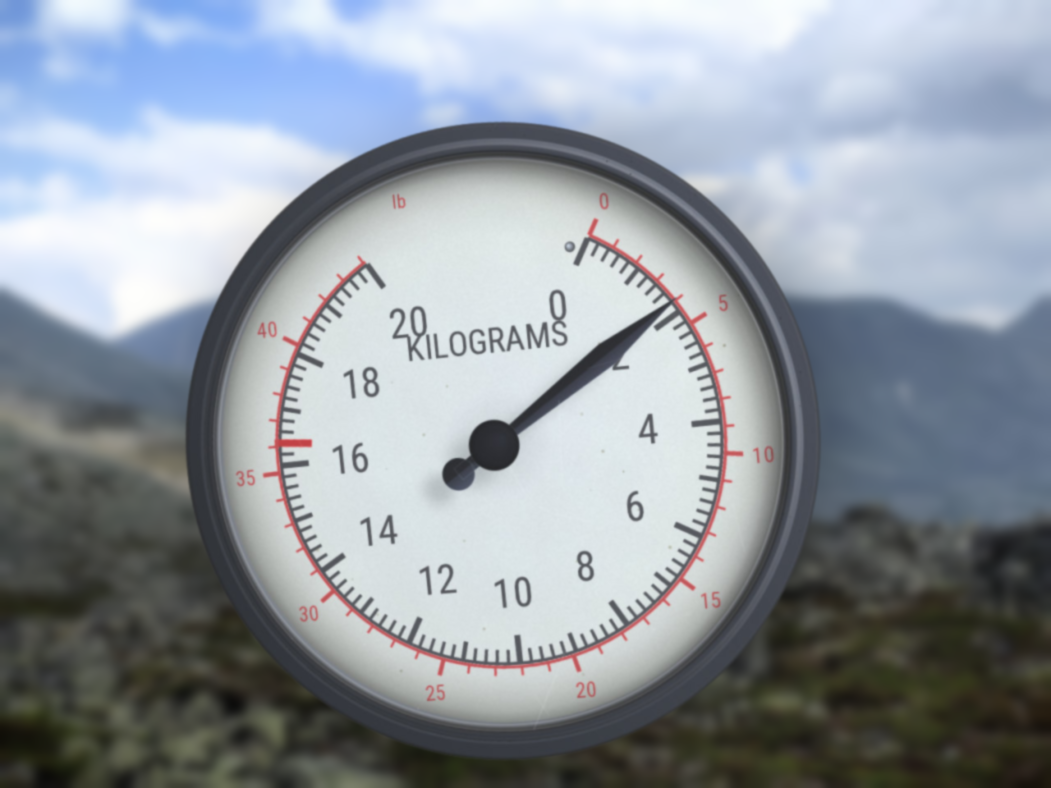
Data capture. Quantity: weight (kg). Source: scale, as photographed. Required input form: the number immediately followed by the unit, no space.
1.8kg
